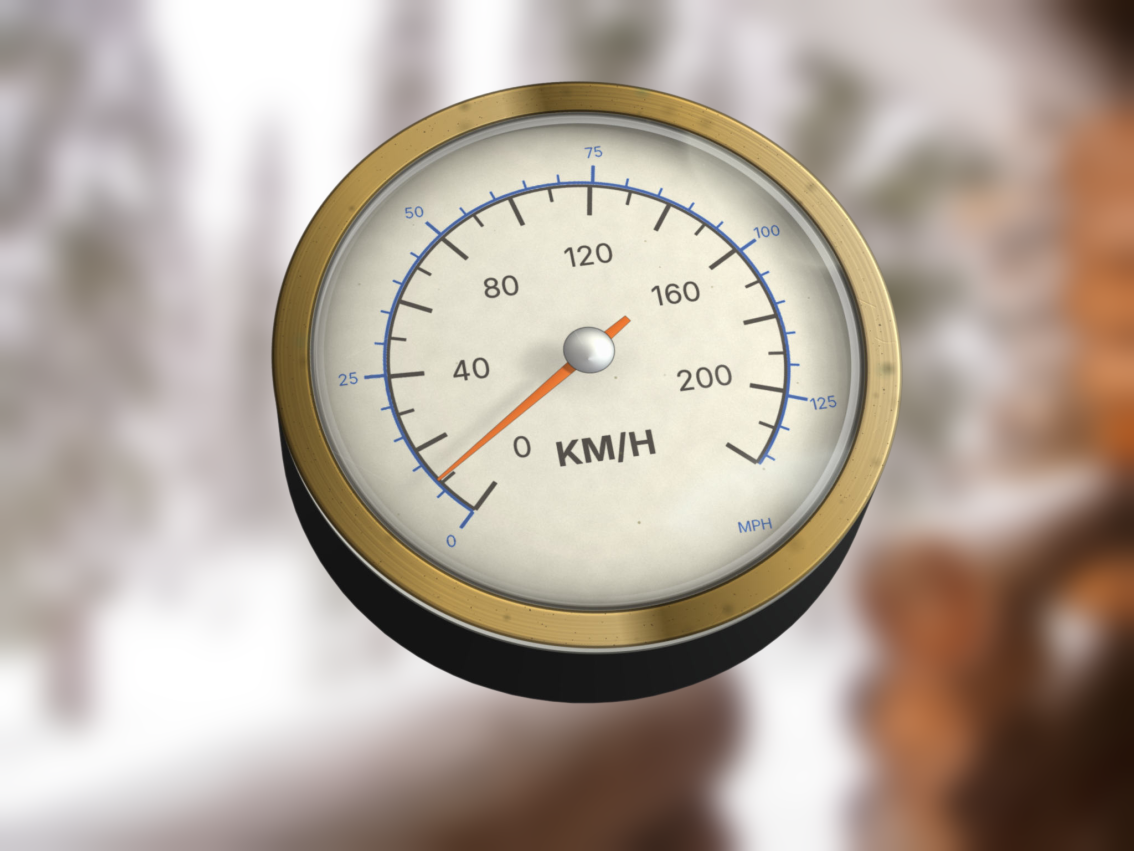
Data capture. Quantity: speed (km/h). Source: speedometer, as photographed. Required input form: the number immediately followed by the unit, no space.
10km/h
